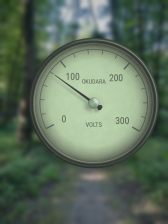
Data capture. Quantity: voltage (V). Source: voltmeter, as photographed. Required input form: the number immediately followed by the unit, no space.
80V
